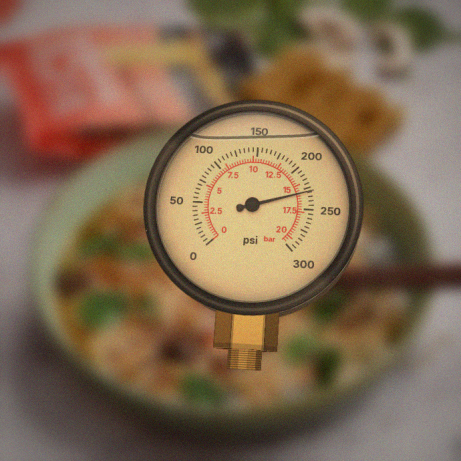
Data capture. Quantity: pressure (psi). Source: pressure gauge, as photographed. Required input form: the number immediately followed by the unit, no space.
230psi
